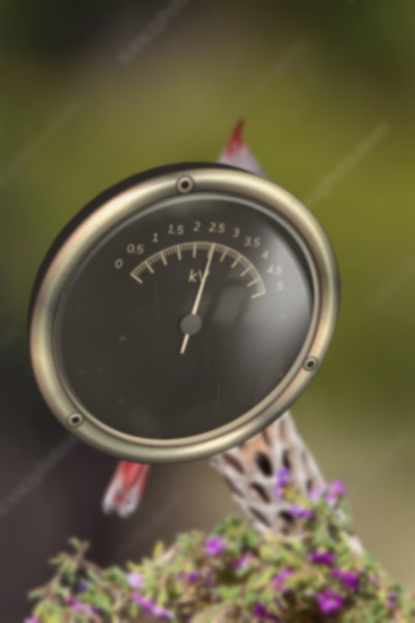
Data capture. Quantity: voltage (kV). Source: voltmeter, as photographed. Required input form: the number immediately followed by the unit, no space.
2.5kV
